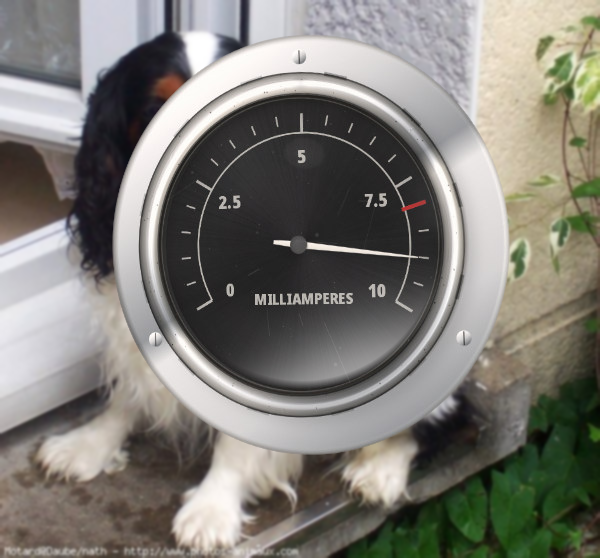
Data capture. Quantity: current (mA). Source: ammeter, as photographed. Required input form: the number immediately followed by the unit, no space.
9mA
